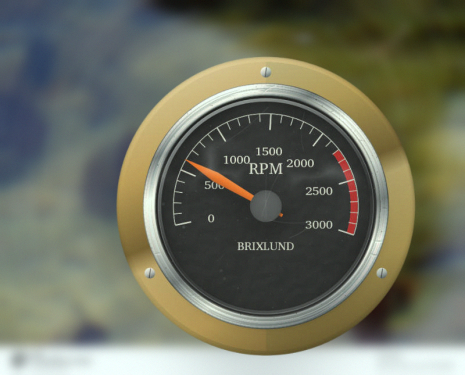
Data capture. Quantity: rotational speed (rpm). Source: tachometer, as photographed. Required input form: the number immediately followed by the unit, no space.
600rpm
